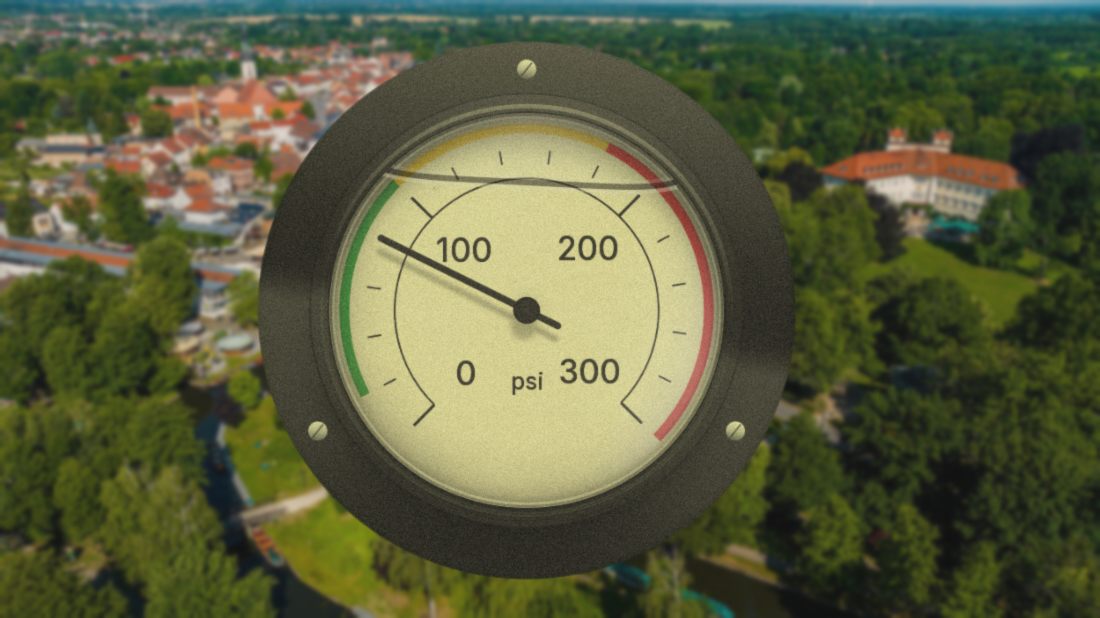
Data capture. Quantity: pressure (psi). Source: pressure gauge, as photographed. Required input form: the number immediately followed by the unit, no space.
80psi
